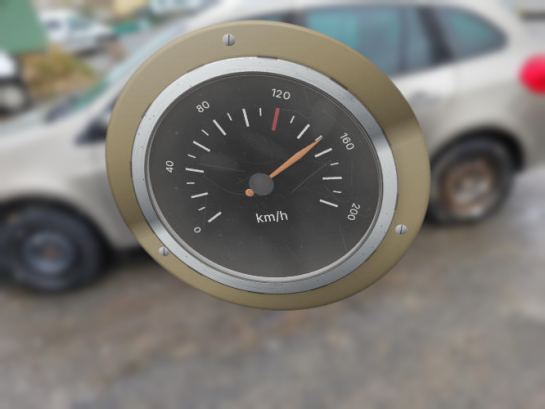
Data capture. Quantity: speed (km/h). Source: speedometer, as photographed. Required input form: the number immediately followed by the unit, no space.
150km/h
